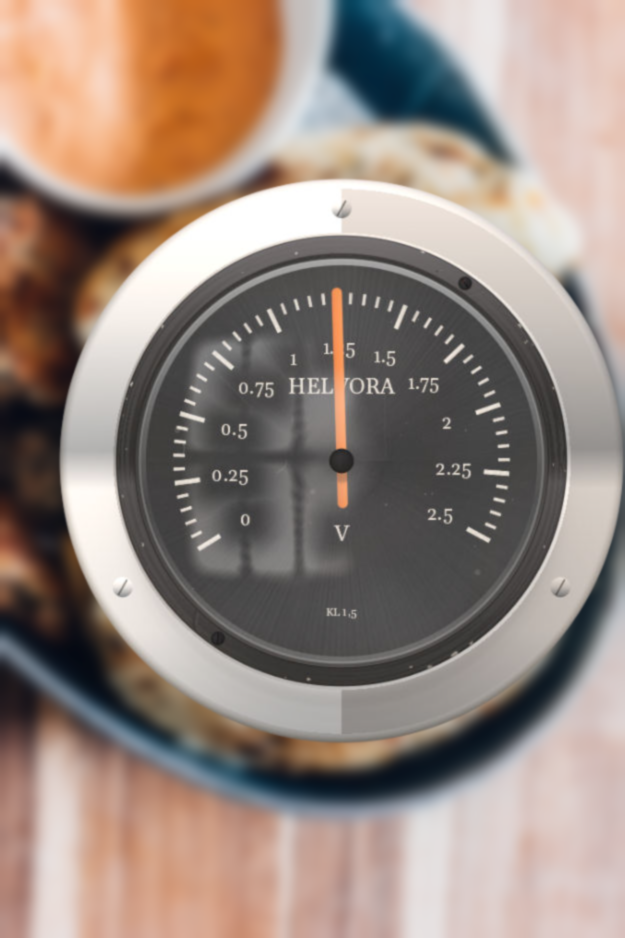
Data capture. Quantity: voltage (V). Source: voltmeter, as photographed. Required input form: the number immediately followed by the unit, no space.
1.25V
